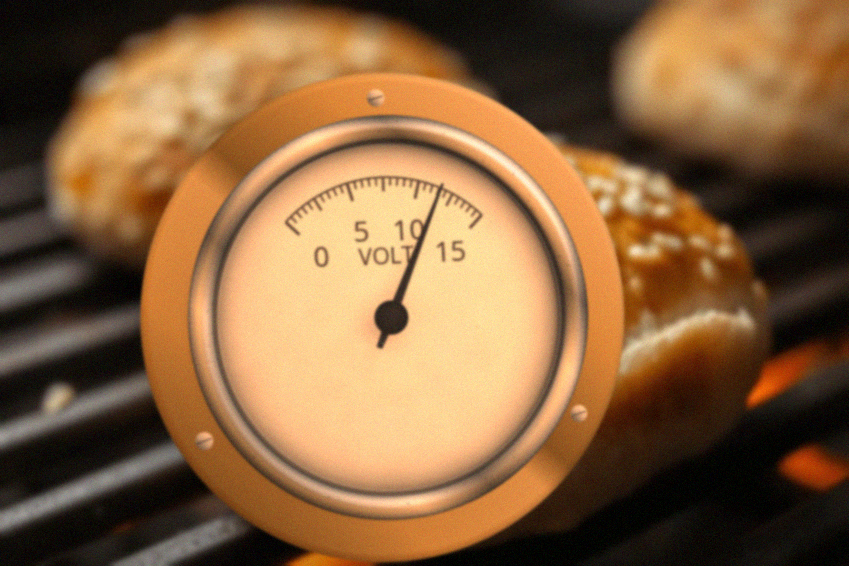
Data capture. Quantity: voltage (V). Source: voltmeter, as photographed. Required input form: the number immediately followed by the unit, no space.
11.5V
